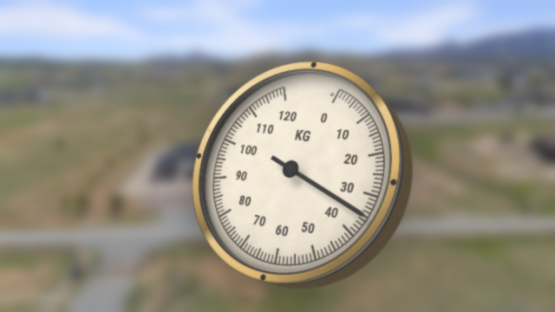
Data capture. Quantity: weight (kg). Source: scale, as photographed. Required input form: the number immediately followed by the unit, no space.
35kg
